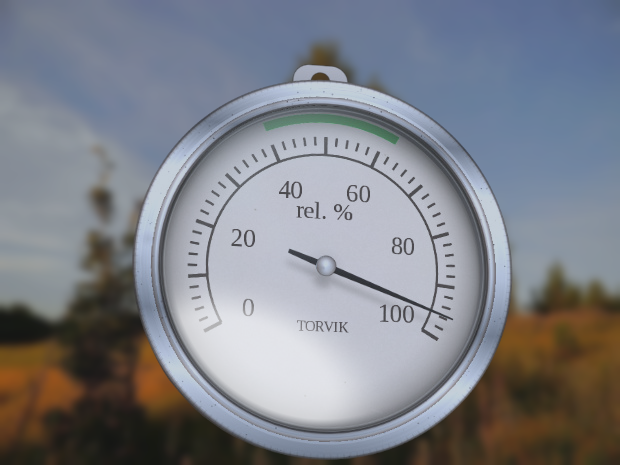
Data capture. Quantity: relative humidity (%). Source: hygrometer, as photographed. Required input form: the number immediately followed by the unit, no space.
96%
